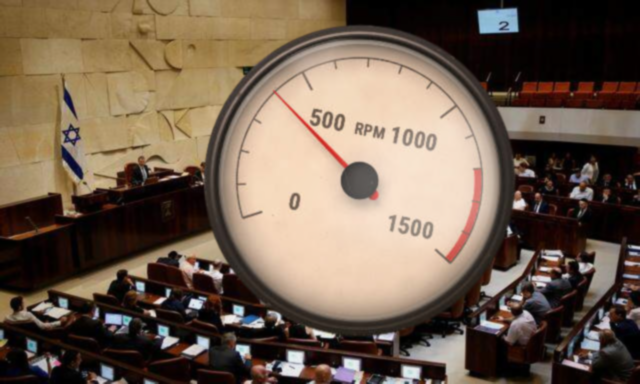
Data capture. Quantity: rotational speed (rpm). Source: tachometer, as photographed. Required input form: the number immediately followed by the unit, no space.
400rpm
